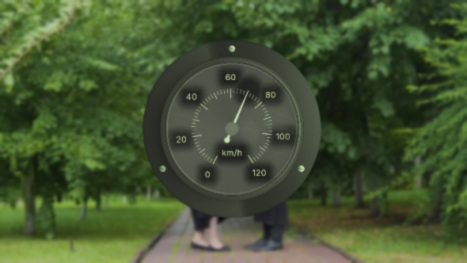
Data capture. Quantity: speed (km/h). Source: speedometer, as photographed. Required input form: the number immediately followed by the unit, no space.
70km/h
